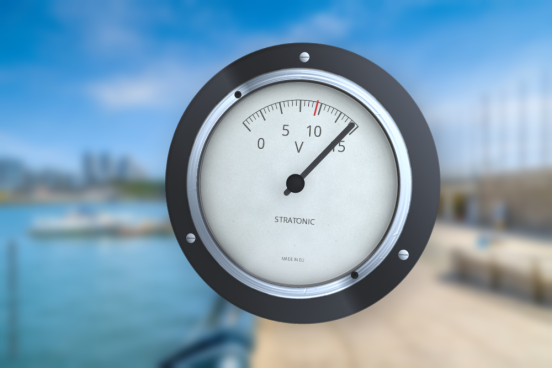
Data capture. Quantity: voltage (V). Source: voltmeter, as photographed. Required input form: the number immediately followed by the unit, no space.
14.5V
